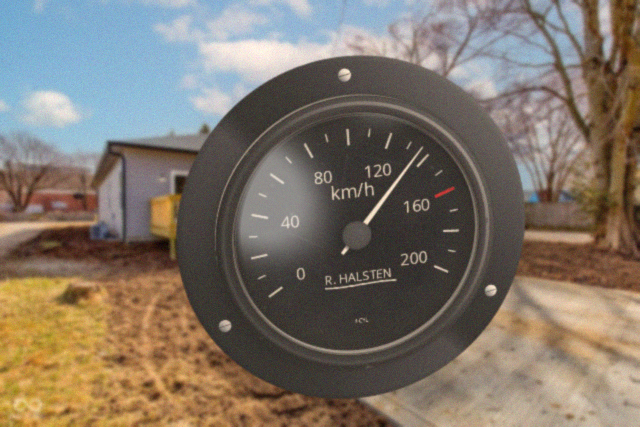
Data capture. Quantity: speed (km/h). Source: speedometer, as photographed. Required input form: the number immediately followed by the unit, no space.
135km/h
